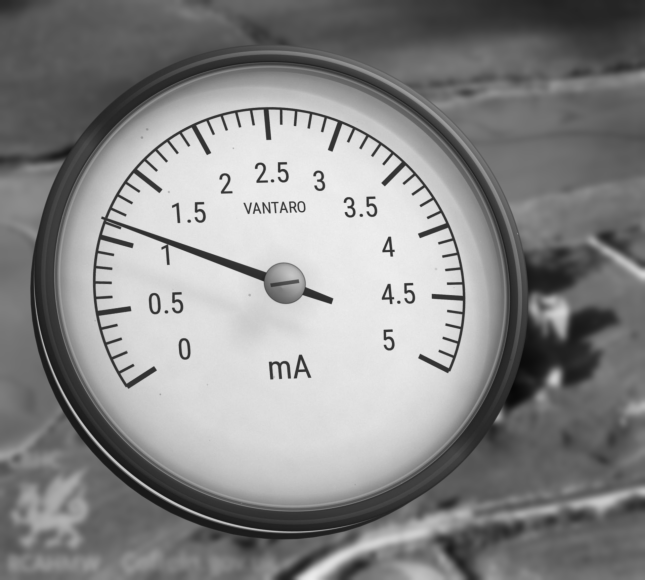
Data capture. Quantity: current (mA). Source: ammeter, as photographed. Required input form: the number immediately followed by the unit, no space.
1.1mA
